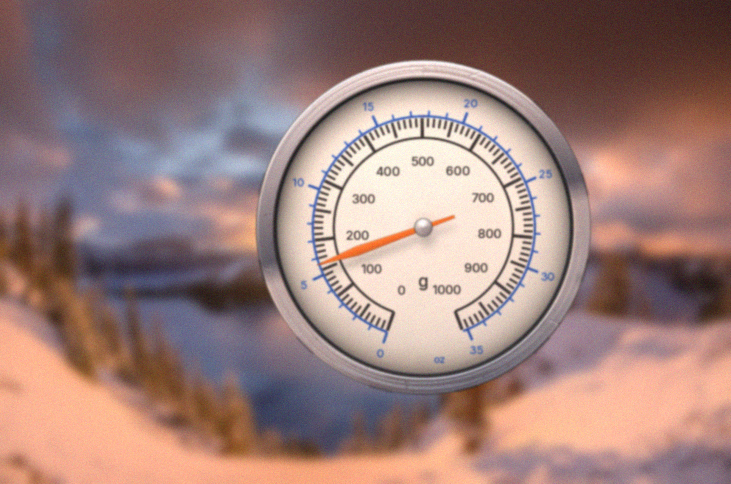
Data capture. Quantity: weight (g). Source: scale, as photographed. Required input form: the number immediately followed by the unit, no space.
160g
